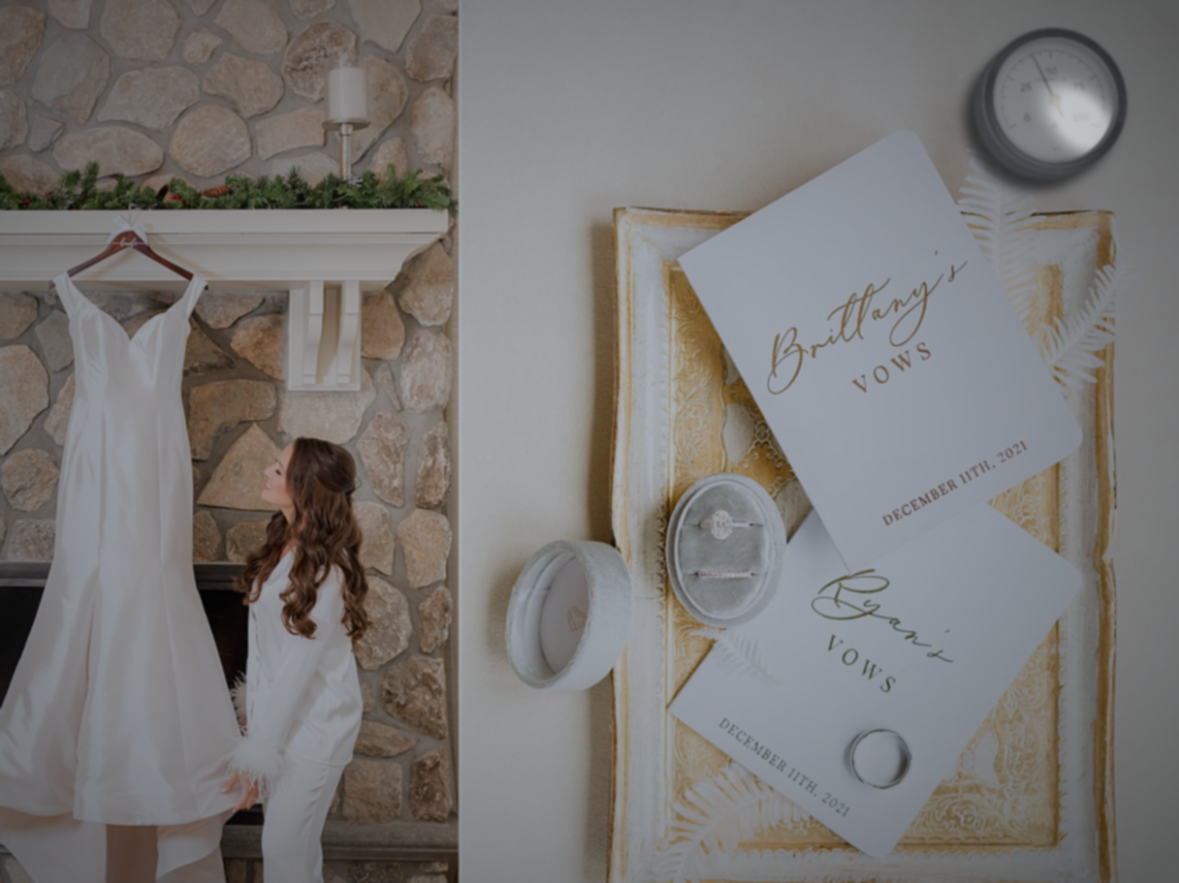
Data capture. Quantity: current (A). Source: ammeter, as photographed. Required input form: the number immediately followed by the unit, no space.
40A
